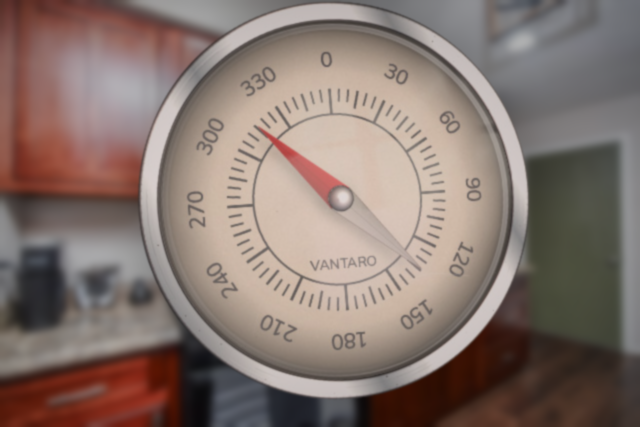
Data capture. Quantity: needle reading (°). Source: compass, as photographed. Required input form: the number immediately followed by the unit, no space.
315°
